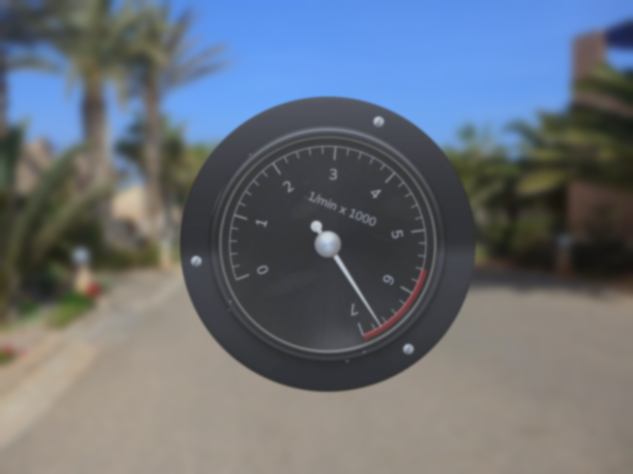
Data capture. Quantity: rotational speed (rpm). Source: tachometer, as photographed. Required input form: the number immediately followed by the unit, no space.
6700rpm
